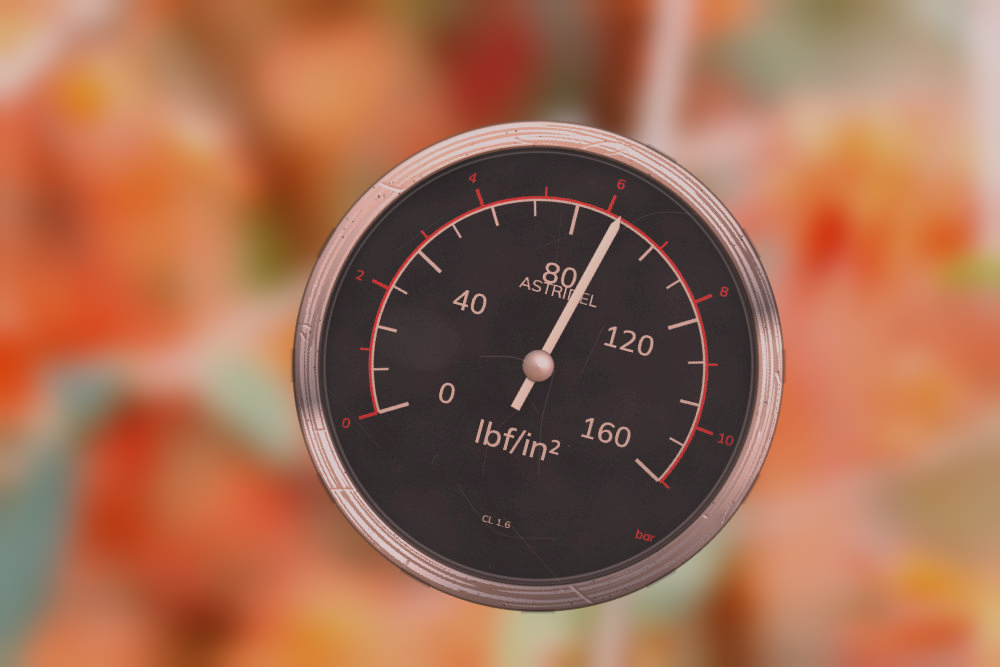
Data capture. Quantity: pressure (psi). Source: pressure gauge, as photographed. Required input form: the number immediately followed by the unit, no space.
90psi
